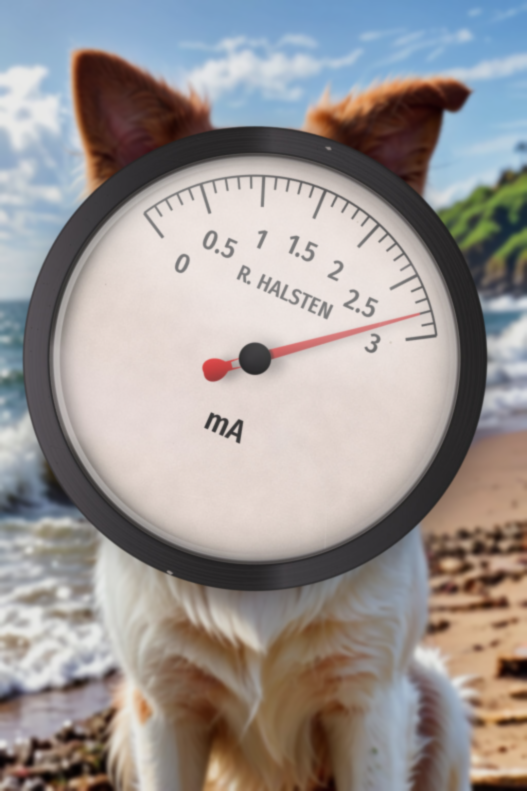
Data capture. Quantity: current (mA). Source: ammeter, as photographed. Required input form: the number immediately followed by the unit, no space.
2.8mA
